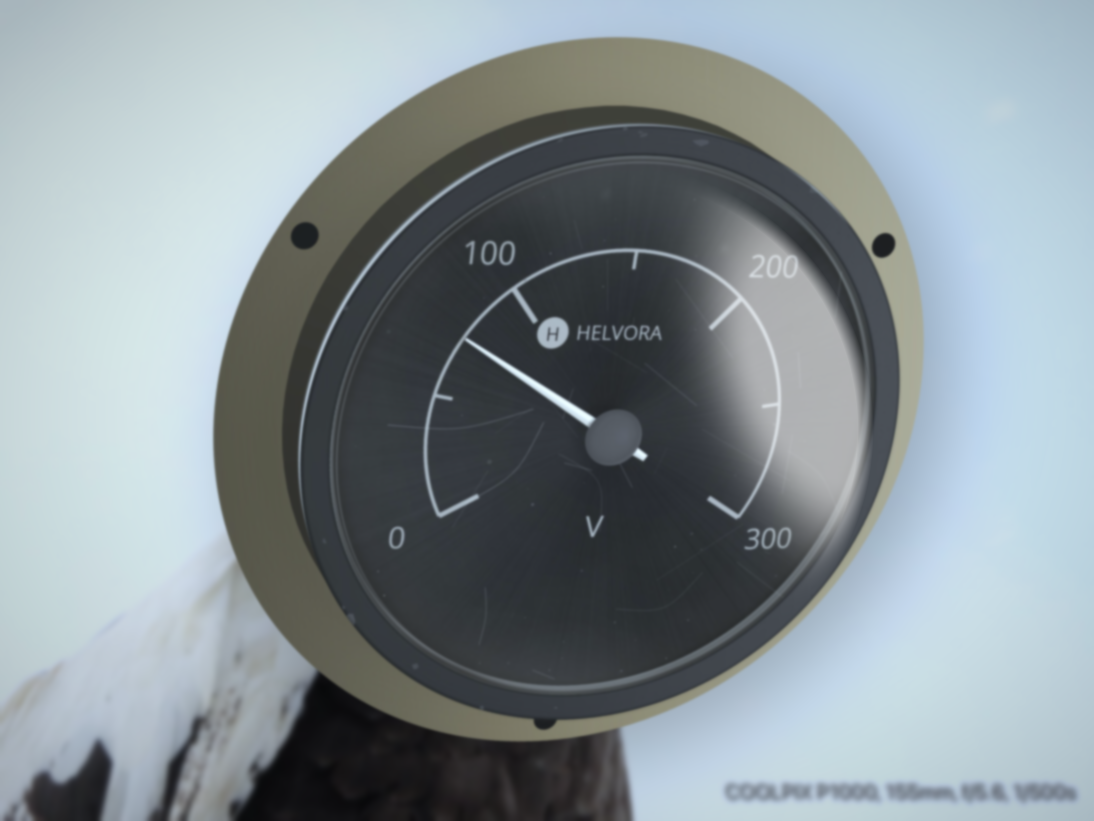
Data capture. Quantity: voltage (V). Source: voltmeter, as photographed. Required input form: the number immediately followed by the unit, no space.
75V
